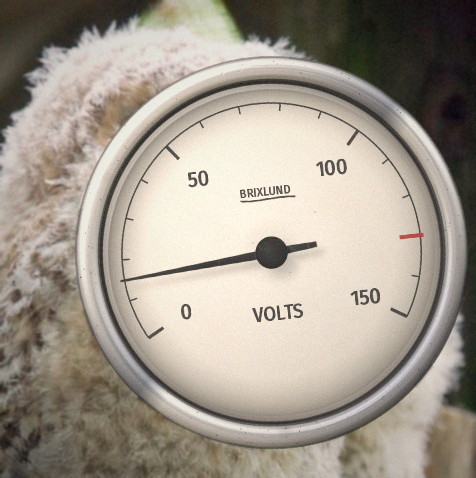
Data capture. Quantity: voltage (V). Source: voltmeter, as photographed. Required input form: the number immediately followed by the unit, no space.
15V
